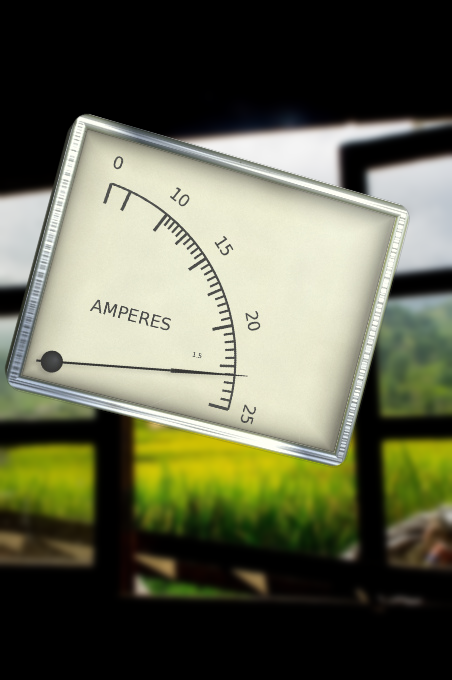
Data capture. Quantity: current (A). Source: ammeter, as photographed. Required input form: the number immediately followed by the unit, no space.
23A
